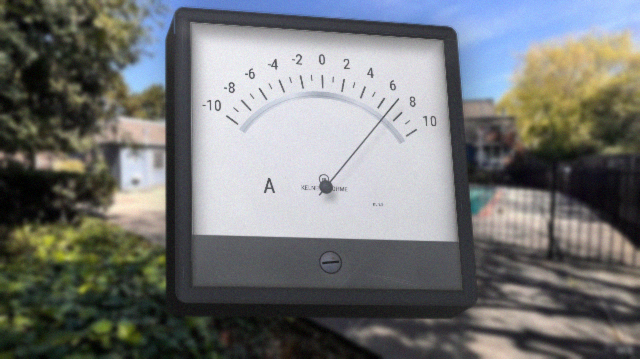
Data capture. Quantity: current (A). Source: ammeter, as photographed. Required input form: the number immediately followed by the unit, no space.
7A
